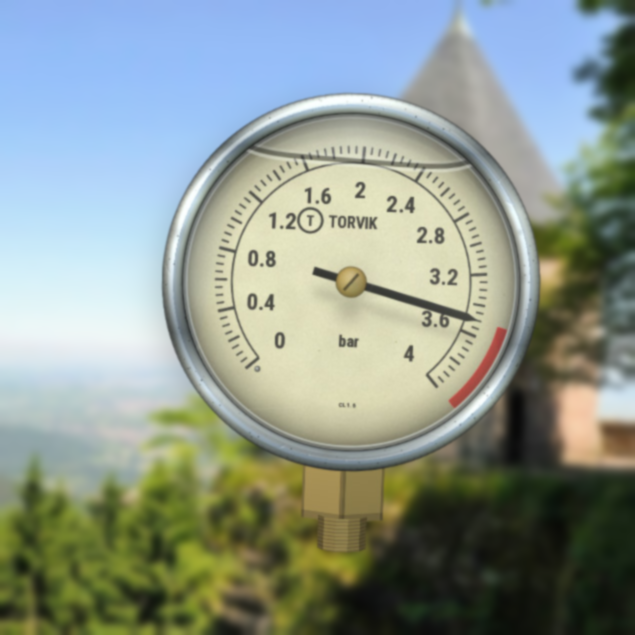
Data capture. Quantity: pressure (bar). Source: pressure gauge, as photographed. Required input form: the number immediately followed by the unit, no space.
3.5bar
